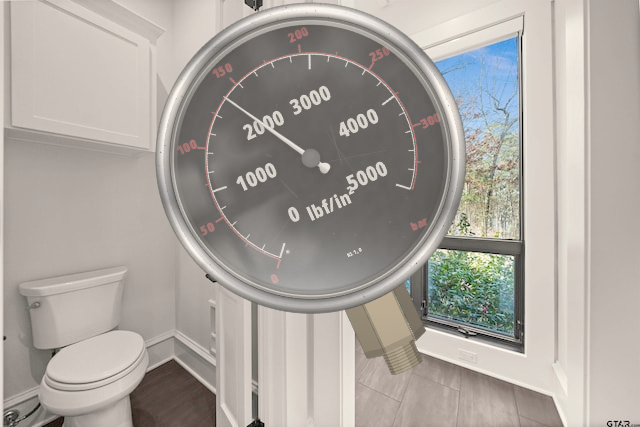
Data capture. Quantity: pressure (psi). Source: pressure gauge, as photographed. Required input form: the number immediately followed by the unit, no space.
2000psi
